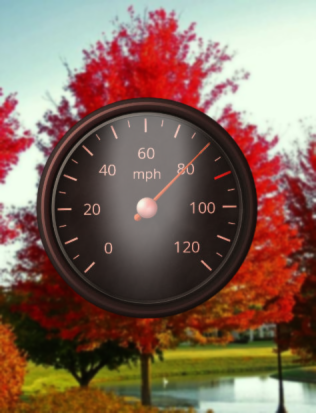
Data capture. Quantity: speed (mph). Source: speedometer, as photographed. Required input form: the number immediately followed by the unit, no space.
80mph
